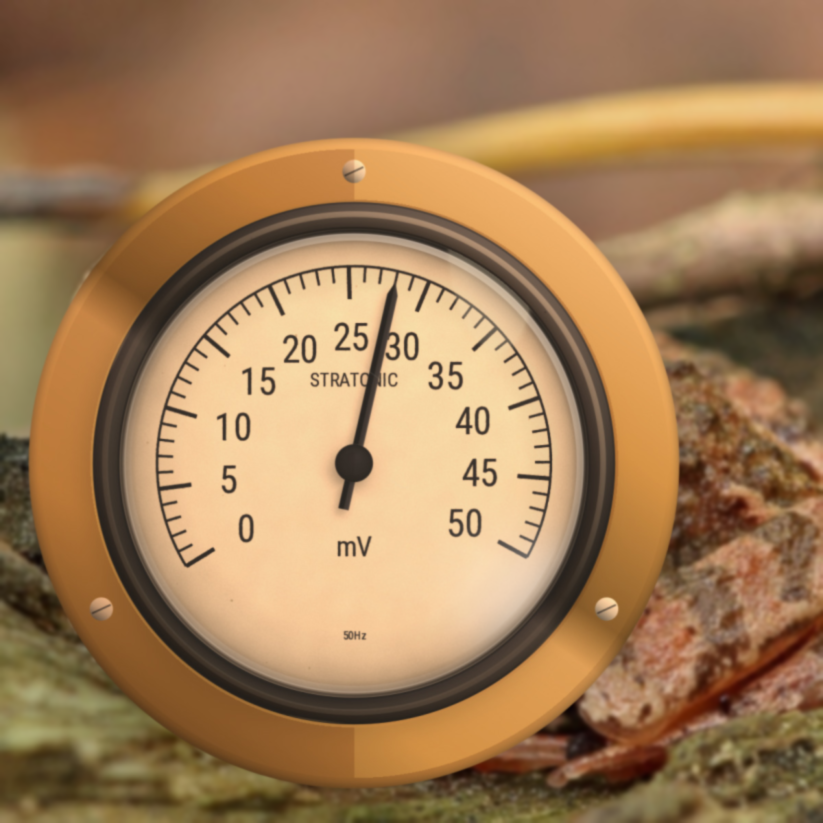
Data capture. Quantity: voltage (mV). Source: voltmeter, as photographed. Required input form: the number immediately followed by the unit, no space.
28mV
